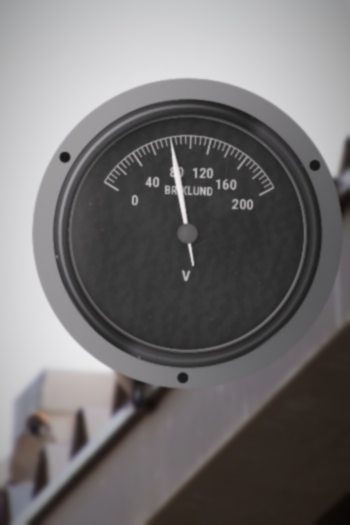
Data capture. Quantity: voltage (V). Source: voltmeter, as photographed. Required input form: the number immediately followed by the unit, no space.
80V
